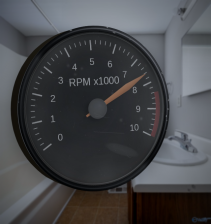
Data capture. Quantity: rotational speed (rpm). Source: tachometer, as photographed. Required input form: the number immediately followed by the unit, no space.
7600rpm
